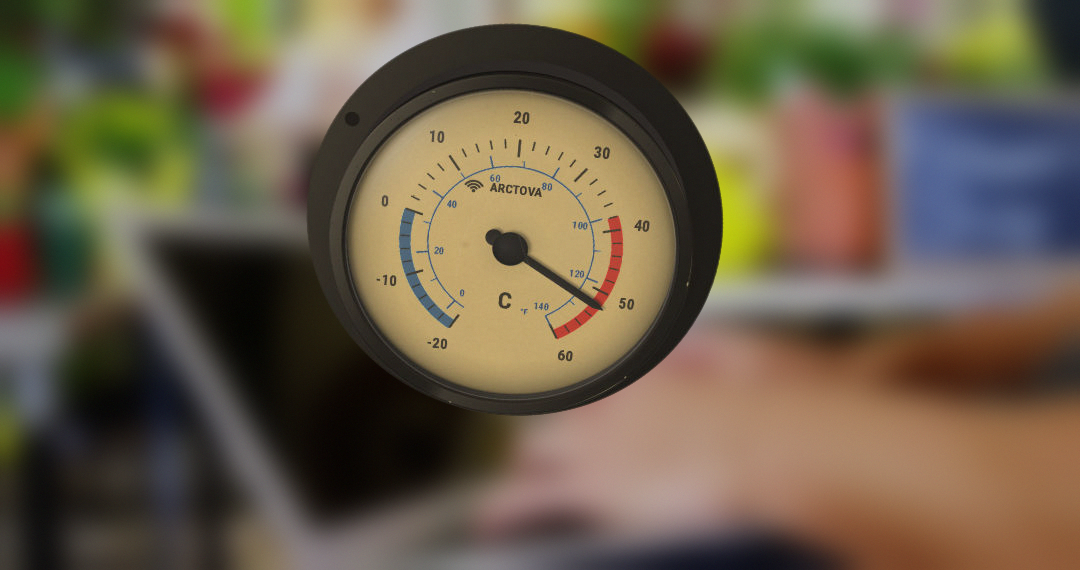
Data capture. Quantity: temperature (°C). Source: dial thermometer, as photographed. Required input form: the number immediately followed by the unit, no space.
52°C
